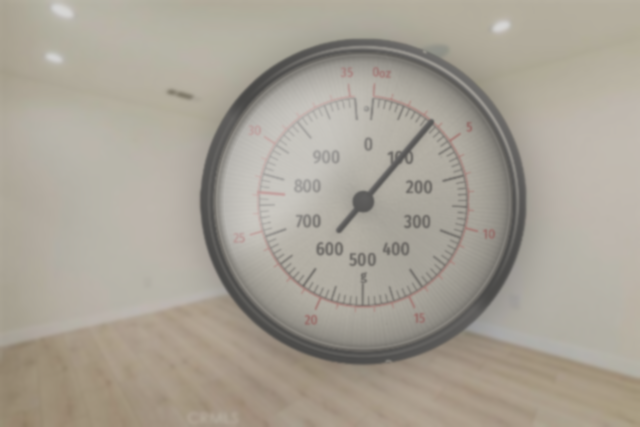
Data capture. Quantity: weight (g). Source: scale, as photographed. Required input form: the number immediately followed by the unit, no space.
100g
